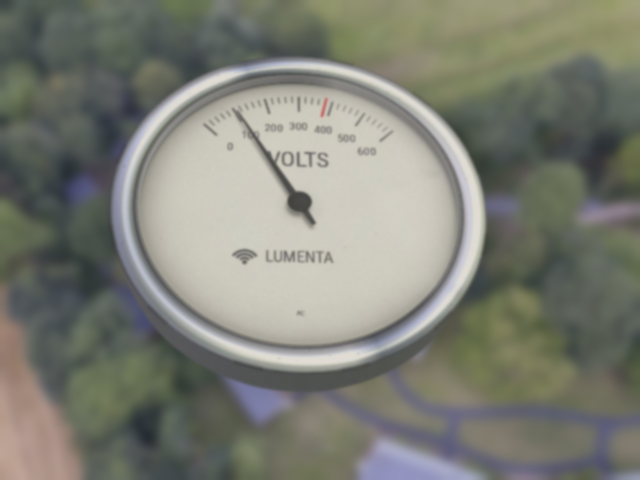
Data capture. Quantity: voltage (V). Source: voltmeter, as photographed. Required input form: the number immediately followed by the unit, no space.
100V
